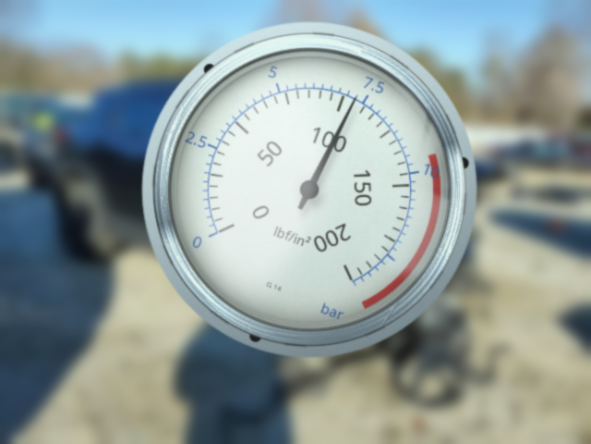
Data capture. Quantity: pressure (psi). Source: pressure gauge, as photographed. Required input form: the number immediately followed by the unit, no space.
105psi
